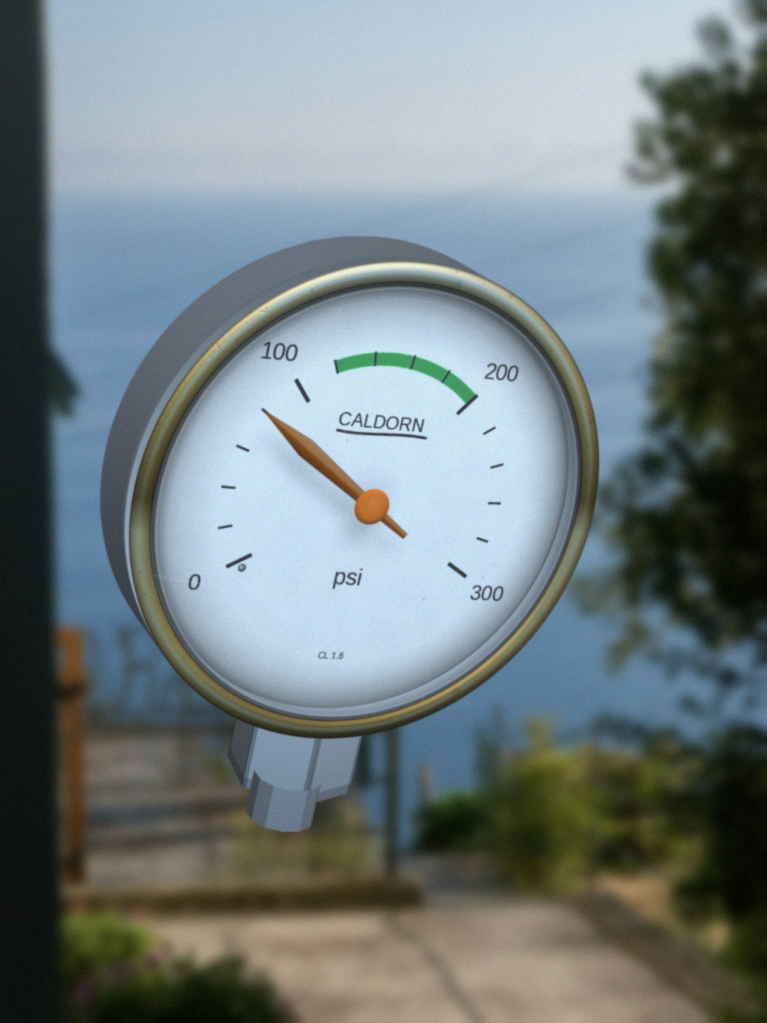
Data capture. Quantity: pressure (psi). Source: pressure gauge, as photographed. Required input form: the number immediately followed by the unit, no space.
80psi
